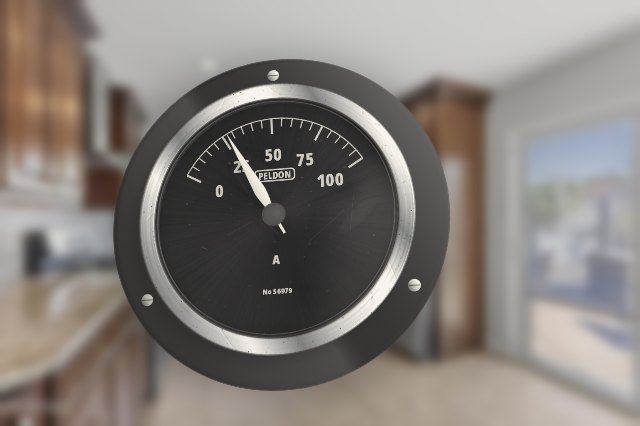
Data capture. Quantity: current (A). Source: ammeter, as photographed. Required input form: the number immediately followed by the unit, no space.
27.5A
